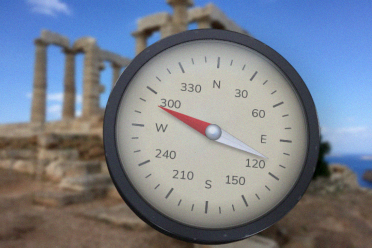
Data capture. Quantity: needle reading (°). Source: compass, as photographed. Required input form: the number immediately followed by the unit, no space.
290°
